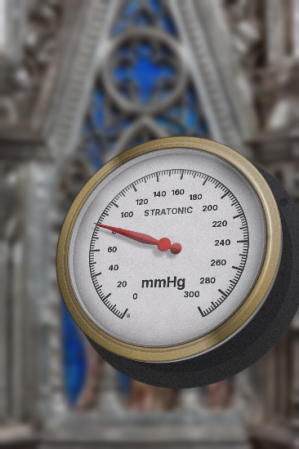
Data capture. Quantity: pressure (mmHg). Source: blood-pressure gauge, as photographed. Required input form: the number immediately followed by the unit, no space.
80mmHg
